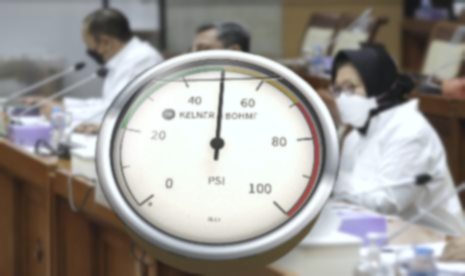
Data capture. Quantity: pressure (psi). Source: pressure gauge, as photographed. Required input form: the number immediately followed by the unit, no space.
50psi
